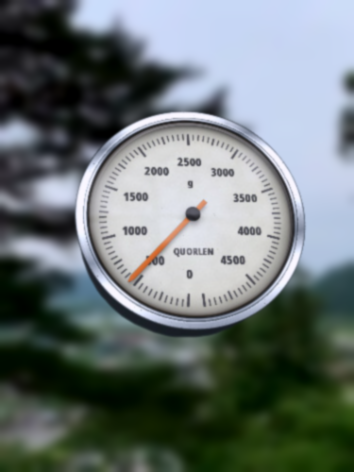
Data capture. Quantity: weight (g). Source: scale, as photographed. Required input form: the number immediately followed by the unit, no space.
550g
